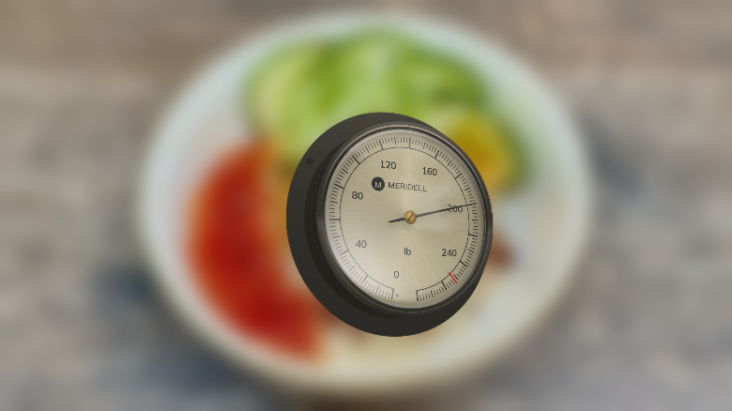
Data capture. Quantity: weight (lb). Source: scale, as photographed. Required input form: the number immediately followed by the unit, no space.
200lb
